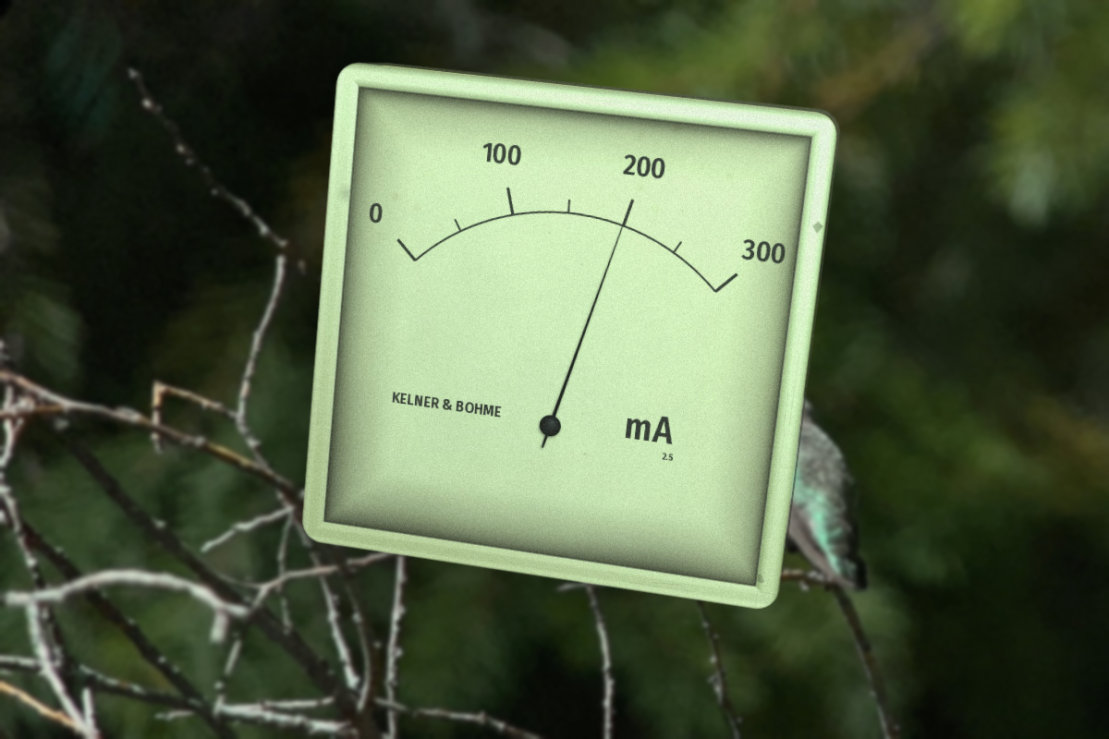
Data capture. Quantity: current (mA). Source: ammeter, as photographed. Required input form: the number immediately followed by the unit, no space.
200mA
